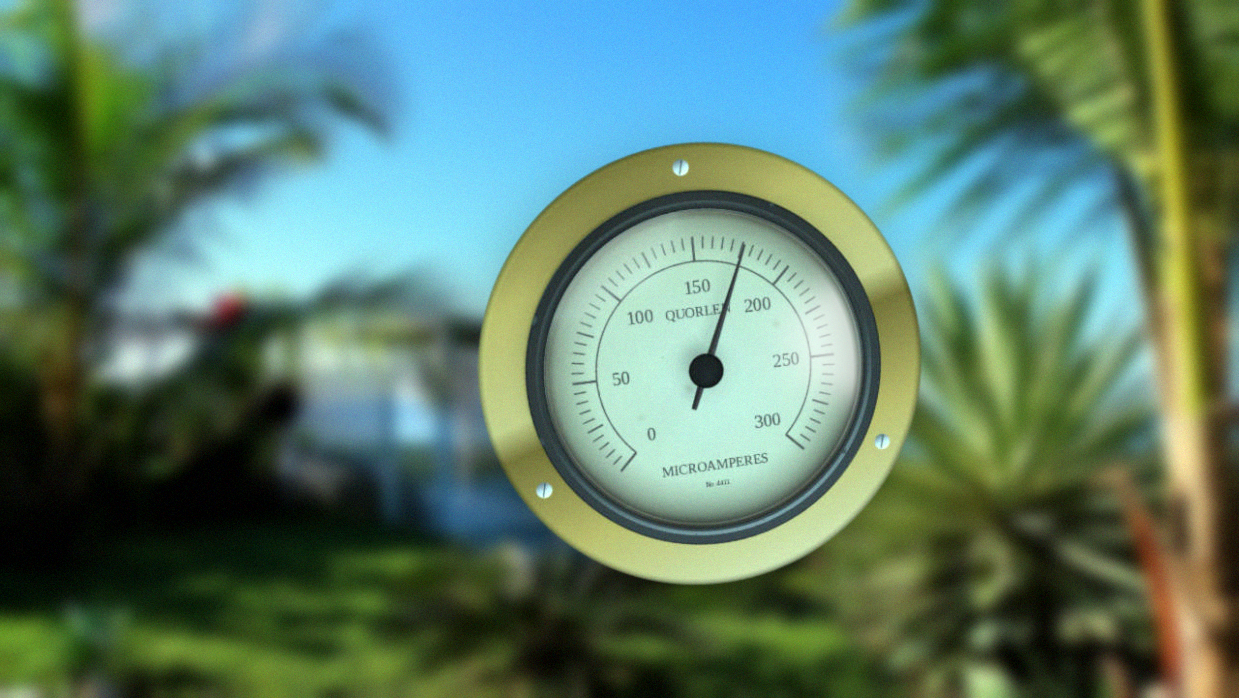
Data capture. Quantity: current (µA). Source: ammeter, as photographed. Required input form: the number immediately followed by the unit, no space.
175µA
